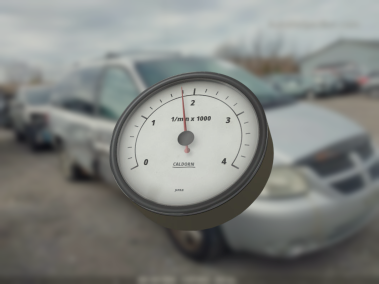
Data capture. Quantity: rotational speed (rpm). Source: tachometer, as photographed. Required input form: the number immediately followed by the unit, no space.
1800rpm
